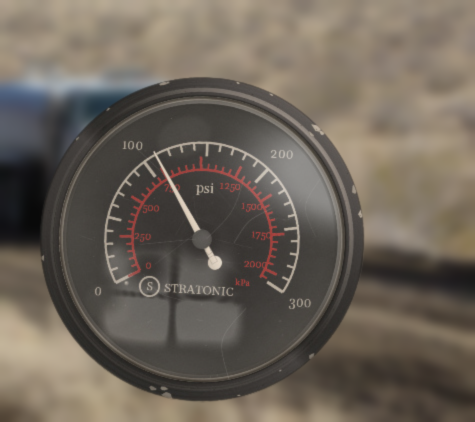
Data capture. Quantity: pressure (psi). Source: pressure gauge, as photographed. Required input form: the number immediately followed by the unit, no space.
110psi
